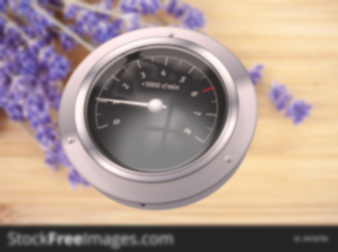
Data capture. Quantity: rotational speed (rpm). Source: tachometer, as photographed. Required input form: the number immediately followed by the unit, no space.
1000rpm
